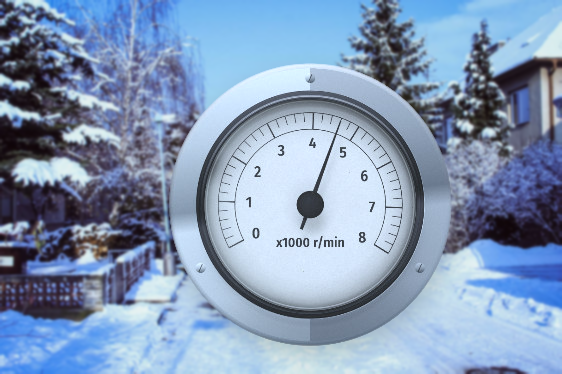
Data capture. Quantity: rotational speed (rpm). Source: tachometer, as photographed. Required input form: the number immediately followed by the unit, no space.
4600rpm
